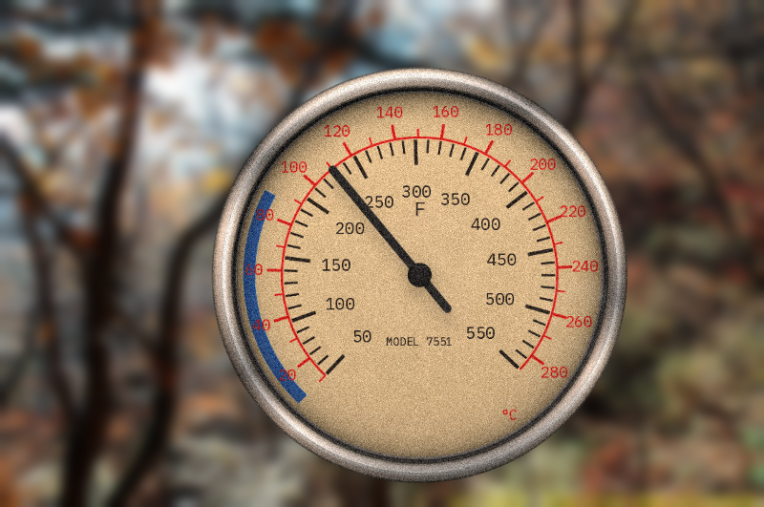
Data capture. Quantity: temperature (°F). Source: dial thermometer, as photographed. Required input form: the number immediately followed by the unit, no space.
230°F
